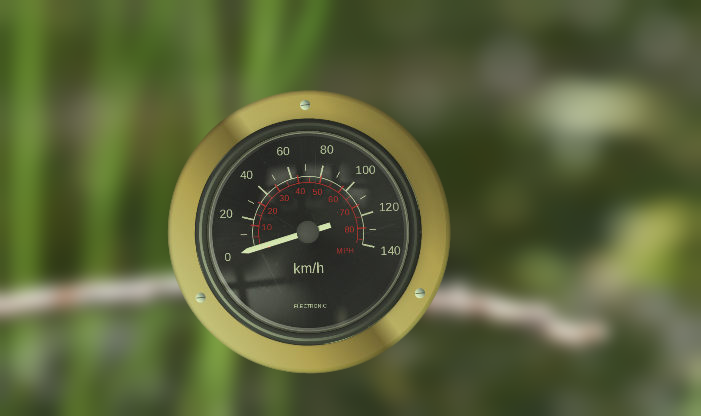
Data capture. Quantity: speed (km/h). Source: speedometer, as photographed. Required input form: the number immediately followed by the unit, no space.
0km/h
